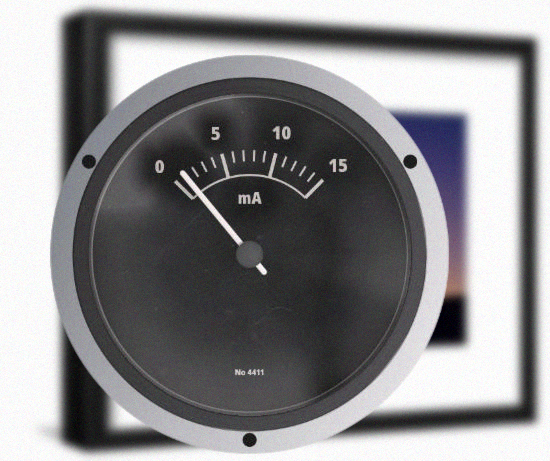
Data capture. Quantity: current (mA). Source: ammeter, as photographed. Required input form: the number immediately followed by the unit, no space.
1mA
